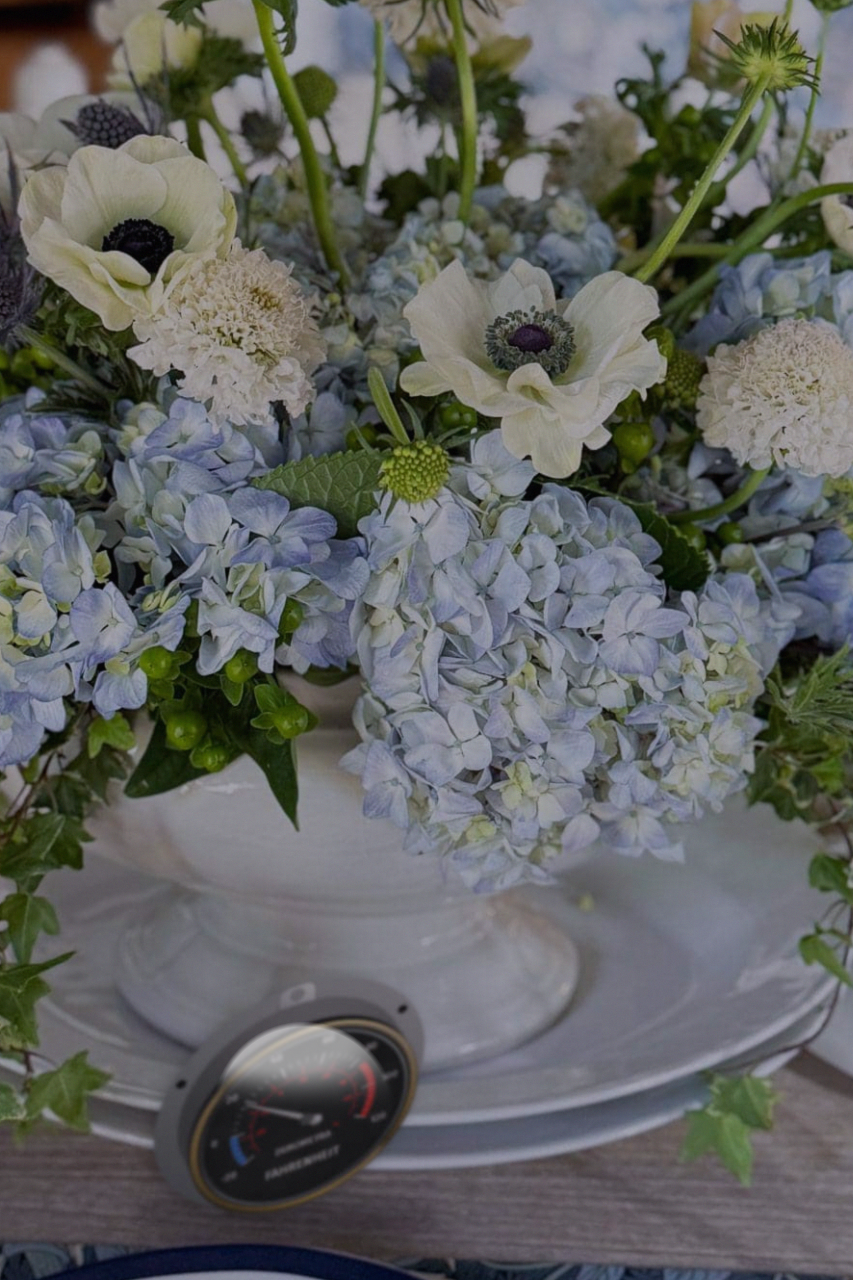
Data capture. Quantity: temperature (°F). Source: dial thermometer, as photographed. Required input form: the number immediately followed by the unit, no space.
20°F
